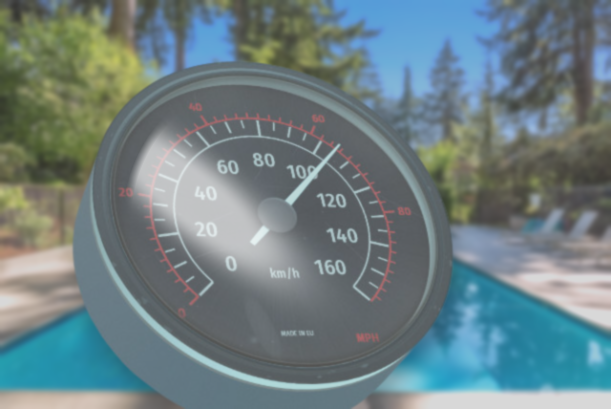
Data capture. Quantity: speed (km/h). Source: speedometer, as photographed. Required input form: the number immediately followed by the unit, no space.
105km/h
